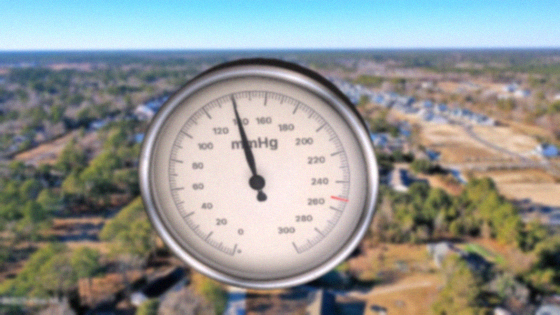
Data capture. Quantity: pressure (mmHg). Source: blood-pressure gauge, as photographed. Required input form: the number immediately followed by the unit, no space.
140mmHg
